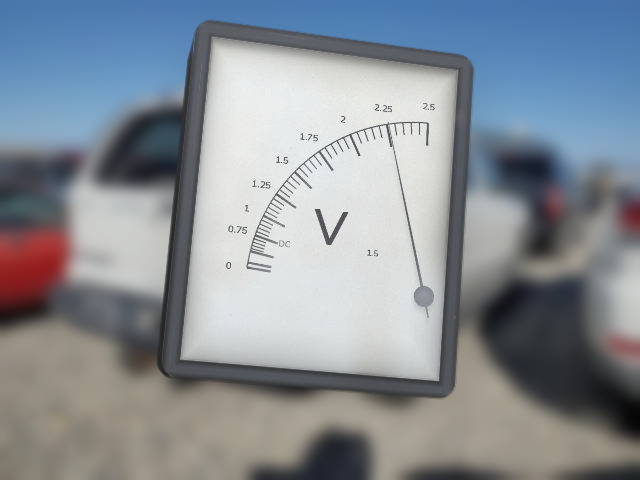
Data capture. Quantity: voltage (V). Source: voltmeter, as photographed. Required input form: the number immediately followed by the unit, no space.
2.25V
